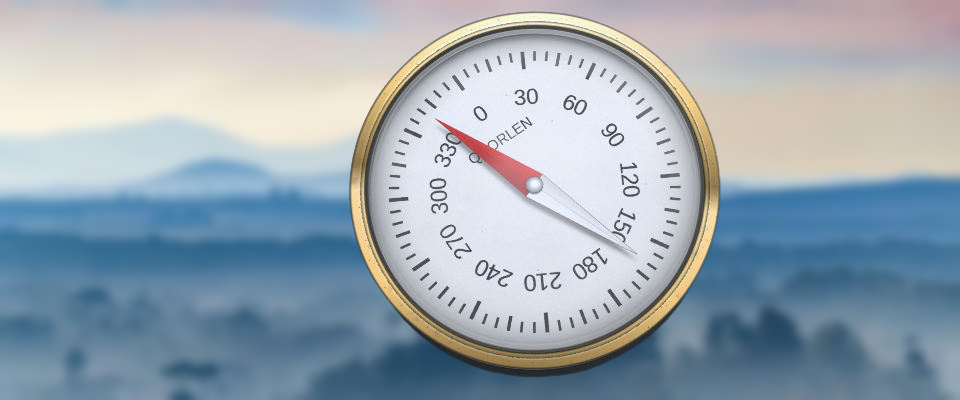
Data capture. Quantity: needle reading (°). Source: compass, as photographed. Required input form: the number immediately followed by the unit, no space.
340°
